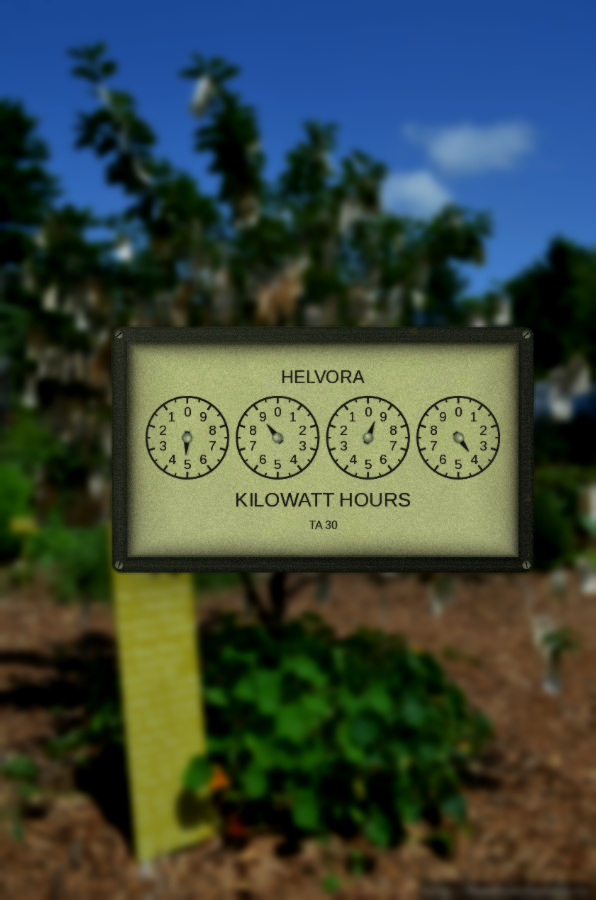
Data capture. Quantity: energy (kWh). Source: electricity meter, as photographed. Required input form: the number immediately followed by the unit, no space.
4894kWh
